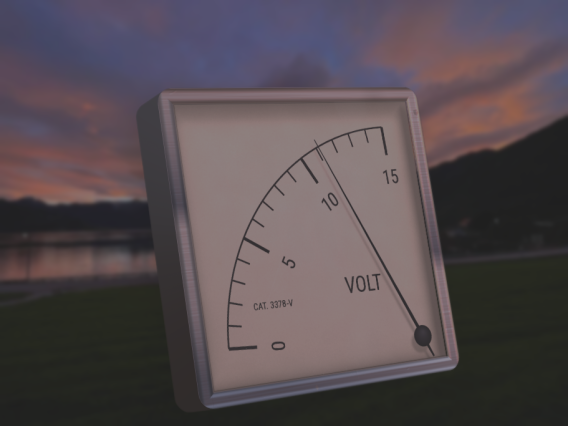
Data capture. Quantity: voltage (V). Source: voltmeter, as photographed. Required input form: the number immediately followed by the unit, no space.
11V
